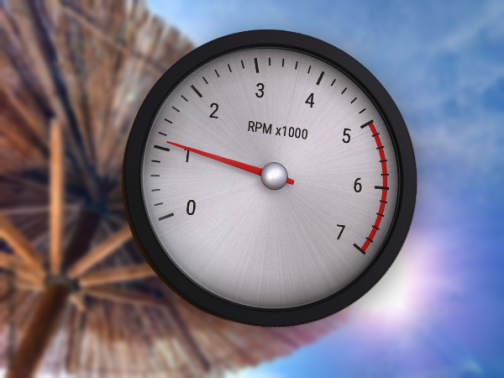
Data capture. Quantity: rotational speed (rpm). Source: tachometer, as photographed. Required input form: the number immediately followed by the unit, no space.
1100rpm
